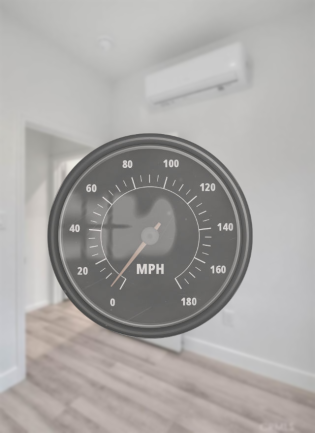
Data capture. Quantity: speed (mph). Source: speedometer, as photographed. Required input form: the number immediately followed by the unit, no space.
5mph
